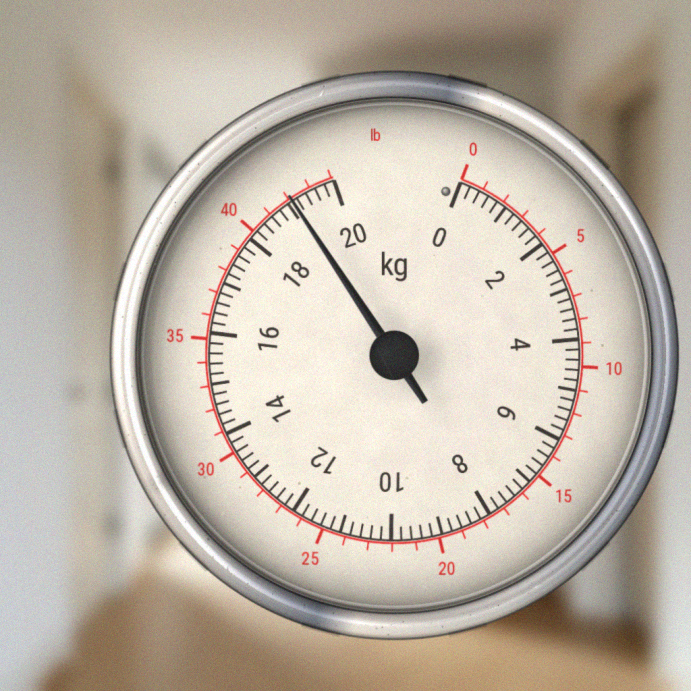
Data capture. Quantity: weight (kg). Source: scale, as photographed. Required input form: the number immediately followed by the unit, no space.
19.1kg
